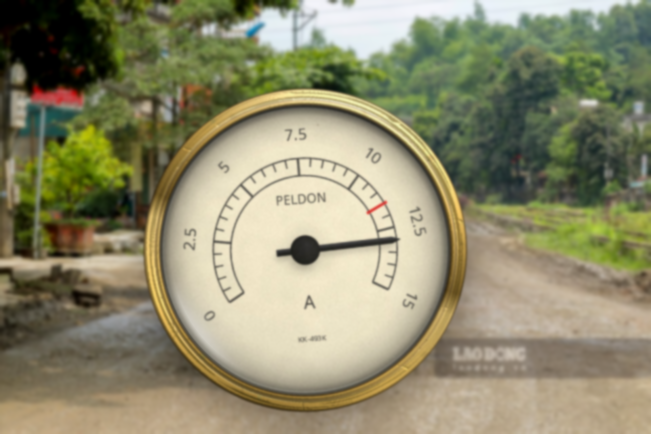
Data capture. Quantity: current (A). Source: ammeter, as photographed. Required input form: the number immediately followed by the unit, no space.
13A
